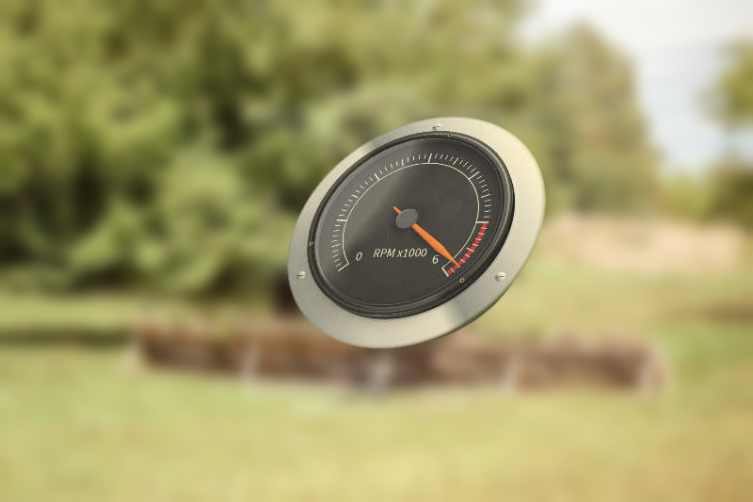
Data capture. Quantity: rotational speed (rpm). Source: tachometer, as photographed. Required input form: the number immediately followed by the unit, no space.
5800rpm
